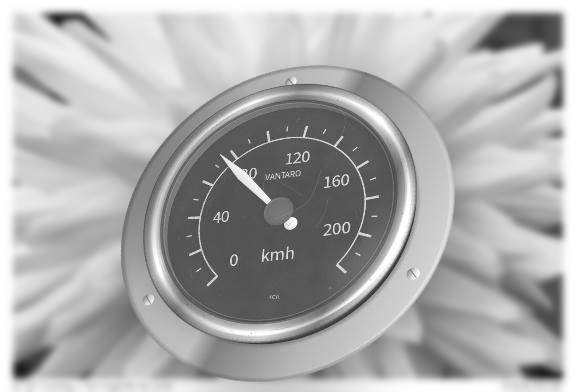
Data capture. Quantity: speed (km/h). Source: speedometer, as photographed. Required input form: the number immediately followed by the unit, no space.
75km/h
